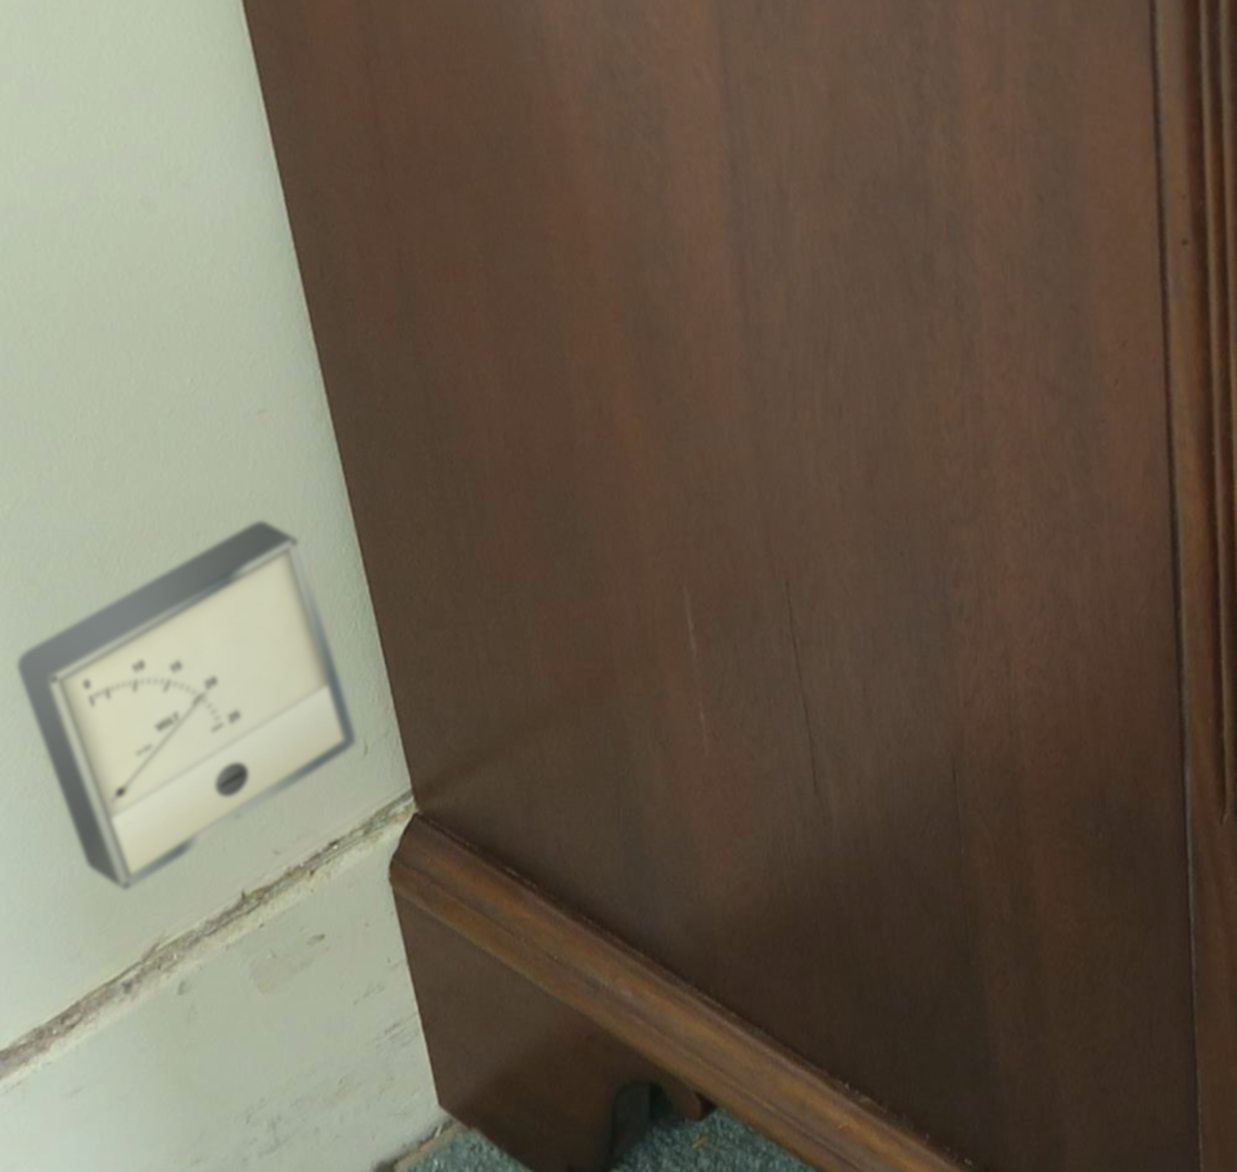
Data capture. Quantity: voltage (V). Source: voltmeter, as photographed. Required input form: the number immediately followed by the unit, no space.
20V
